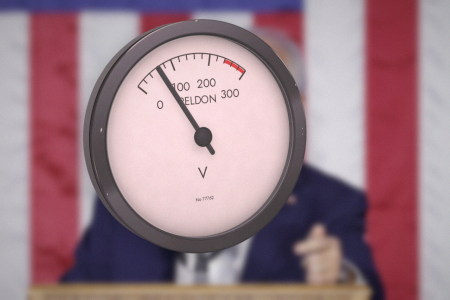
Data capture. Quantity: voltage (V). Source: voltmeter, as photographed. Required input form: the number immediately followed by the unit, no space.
60V
